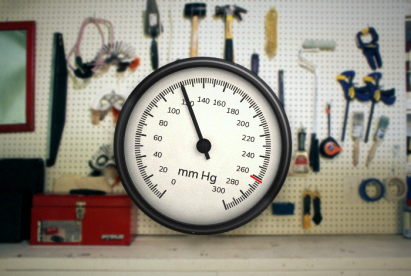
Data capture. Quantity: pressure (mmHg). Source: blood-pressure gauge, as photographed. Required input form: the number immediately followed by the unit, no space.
120mmHg
